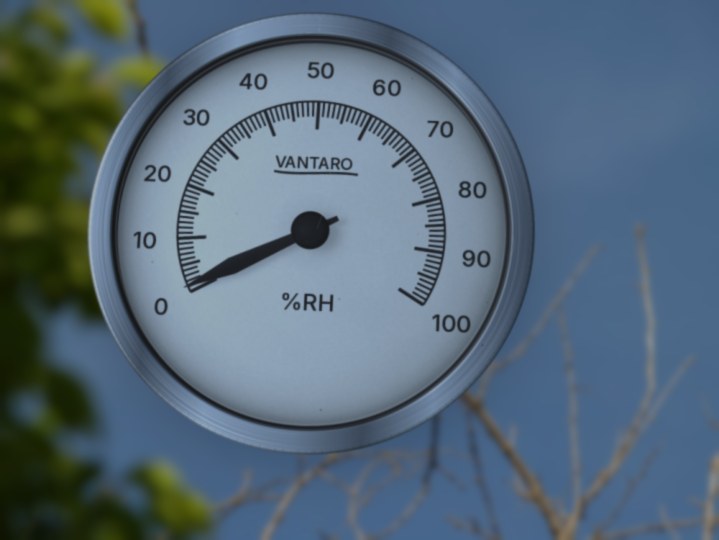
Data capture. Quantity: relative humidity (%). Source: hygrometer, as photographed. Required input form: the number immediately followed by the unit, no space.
1%
